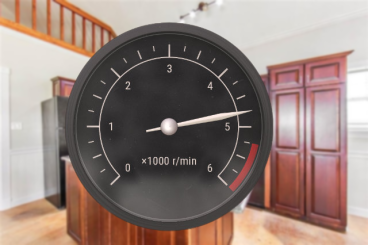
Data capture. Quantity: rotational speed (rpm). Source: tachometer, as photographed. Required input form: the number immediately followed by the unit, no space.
4750rpm
